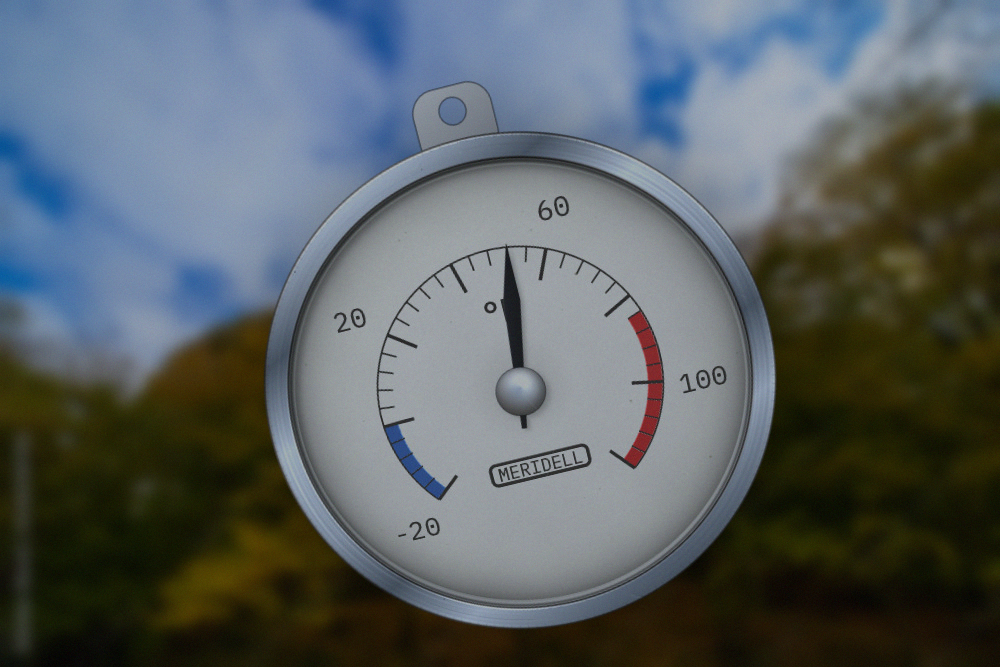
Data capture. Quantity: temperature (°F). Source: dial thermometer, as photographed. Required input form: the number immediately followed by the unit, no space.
52°F
